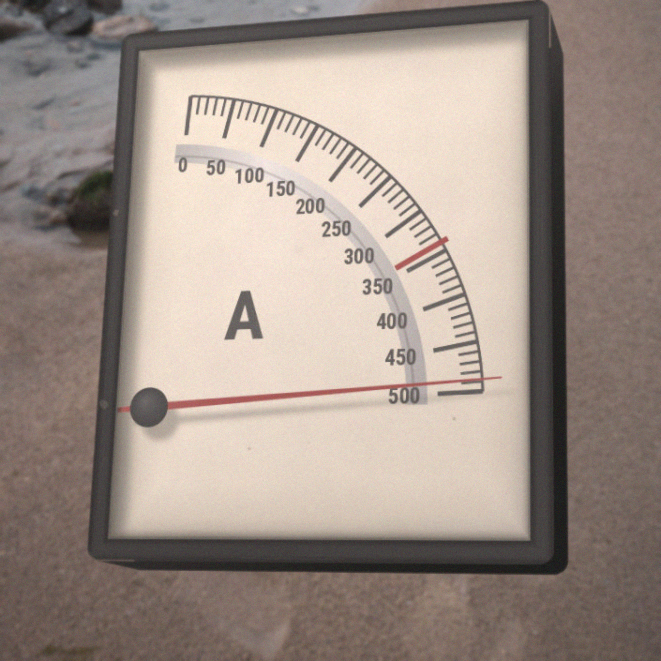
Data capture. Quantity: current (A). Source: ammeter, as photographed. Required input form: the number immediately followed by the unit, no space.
490A
